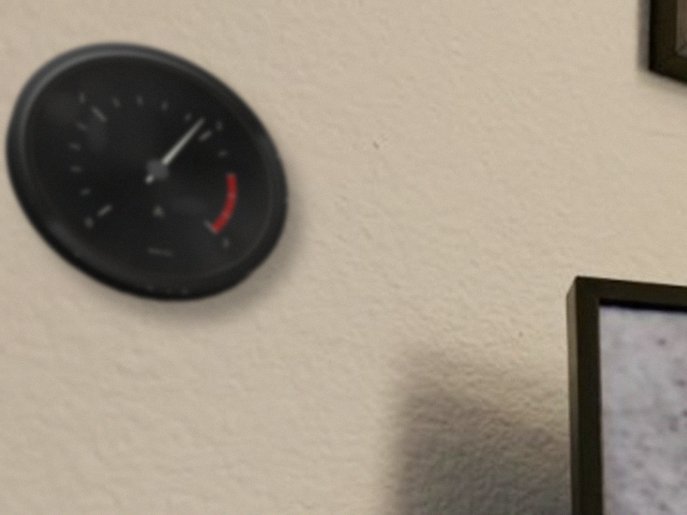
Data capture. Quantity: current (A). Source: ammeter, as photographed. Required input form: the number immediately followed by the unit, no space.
1.9A
